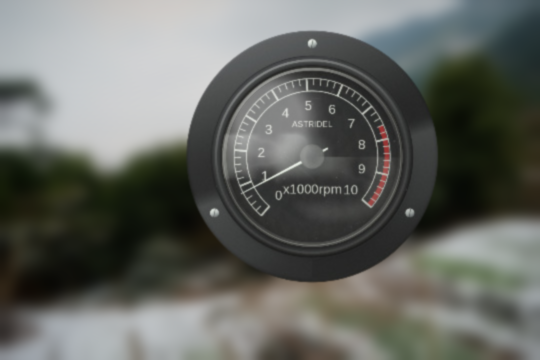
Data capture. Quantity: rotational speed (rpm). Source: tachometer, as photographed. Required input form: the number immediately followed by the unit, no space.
800rpm
